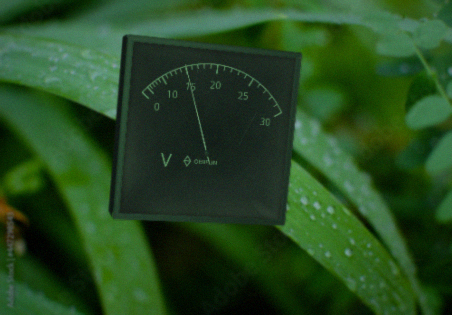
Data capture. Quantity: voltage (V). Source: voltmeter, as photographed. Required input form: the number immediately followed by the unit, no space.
15V
